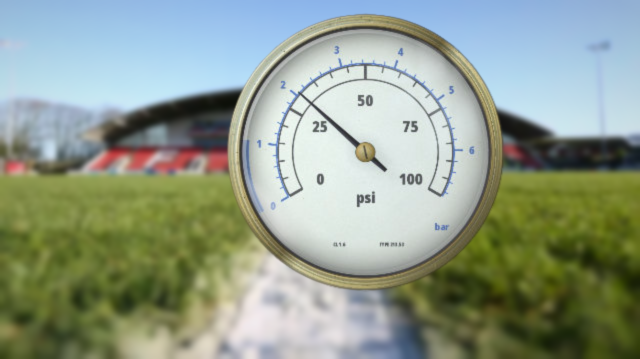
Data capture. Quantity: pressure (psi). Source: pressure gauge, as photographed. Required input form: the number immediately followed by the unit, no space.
30psi
